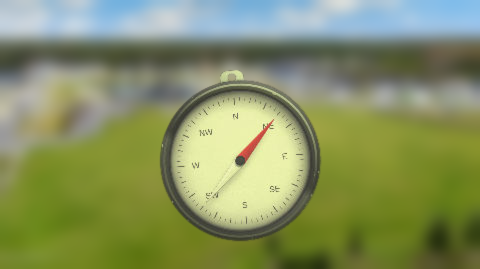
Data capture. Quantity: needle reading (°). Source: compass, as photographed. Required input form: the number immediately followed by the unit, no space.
45°
